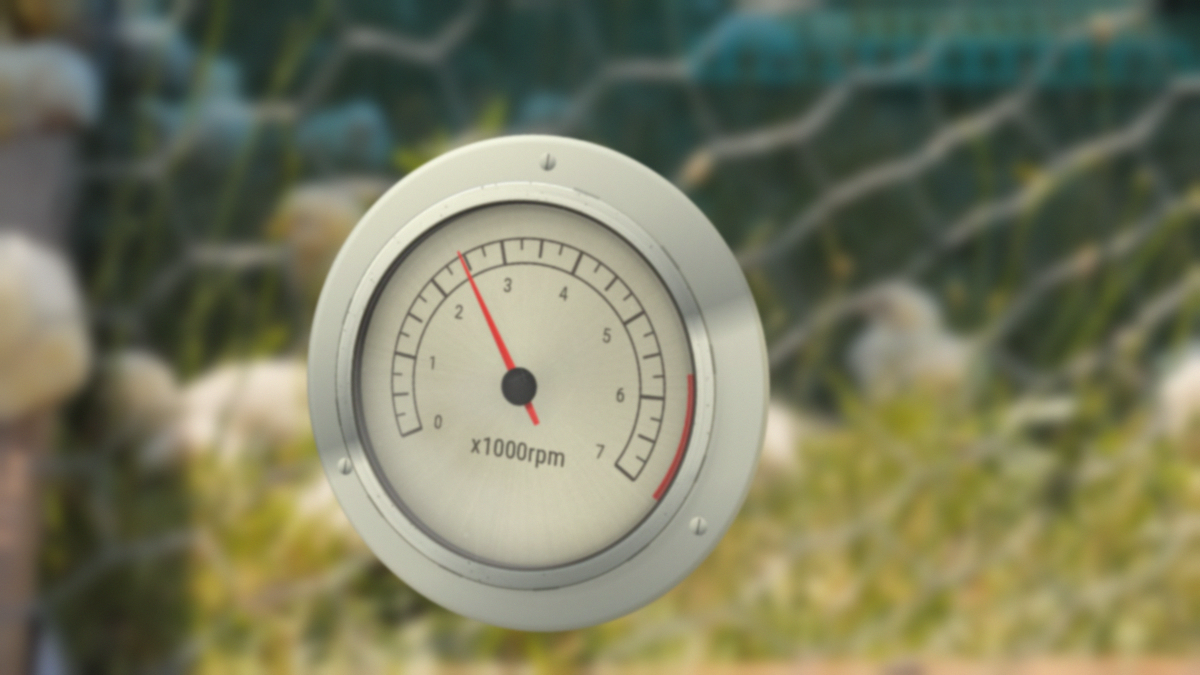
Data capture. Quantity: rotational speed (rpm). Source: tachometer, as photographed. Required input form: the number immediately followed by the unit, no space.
2500rpm
